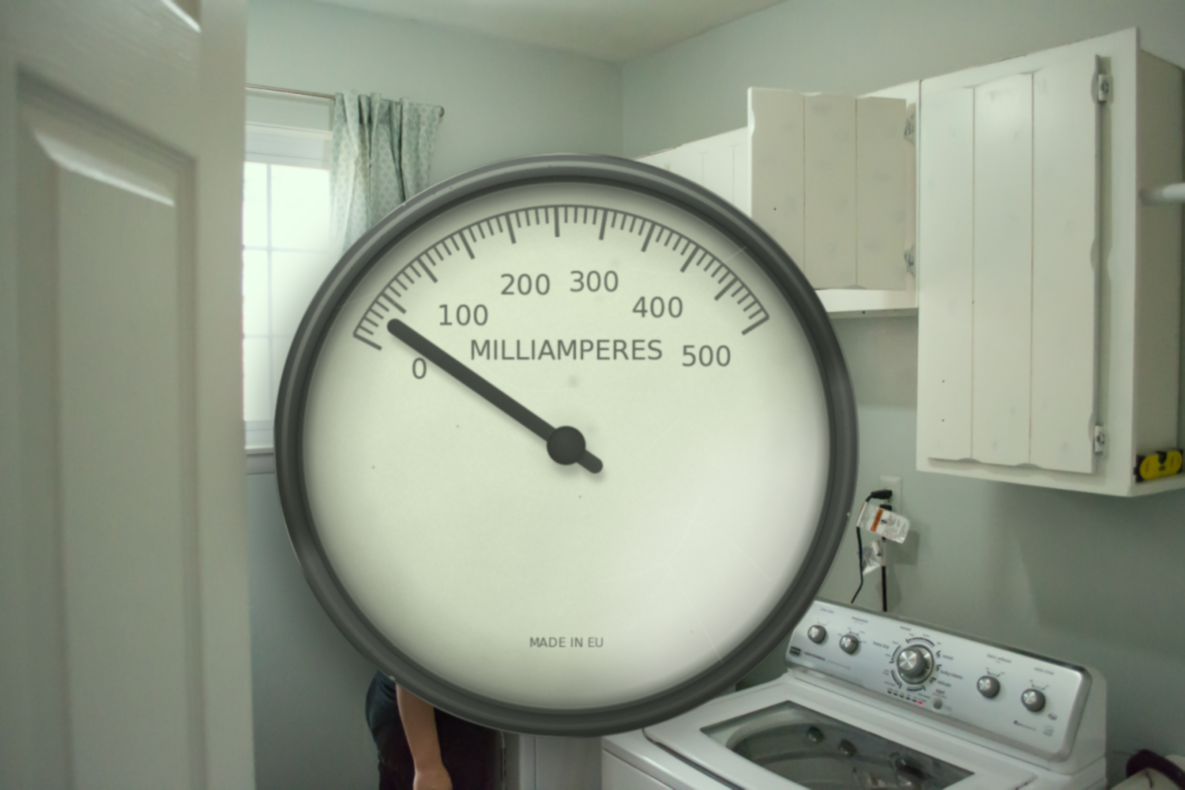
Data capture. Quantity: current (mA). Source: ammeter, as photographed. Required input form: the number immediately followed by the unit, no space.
30mA
